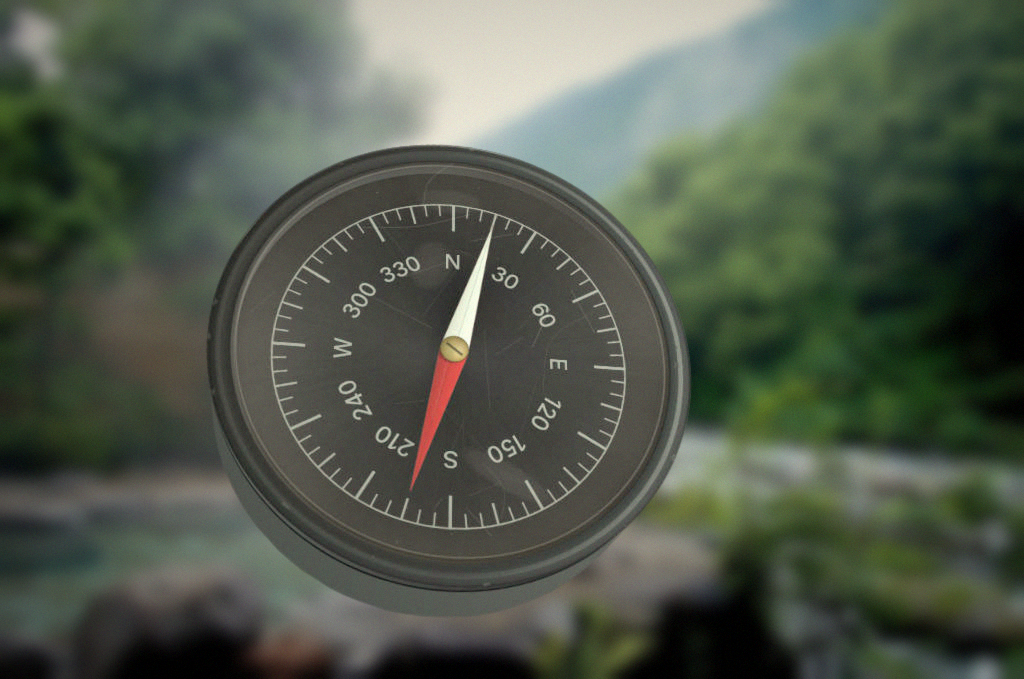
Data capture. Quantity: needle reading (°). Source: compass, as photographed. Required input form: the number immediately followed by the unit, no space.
195°
